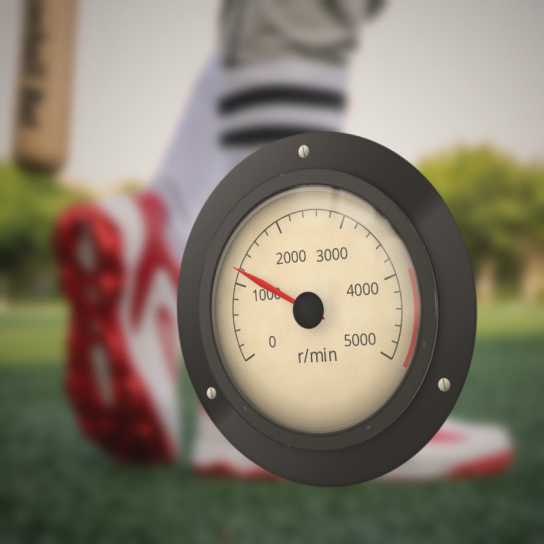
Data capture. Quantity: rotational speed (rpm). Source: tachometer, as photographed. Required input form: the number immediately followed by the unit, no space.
1200rpm
